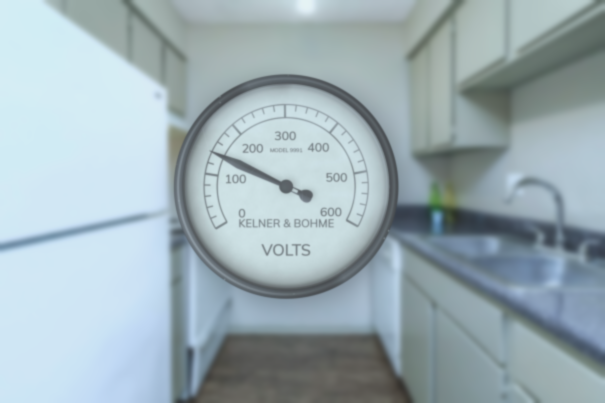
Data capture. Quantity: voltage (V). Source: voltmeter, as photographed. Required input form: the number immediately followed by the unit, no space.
140V
